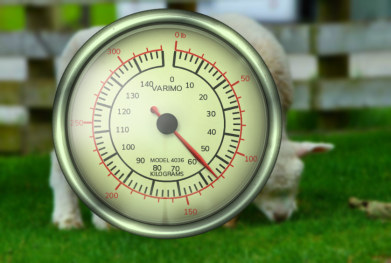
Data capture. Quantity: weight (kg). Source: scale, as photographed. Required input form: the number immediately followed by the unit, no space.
56kg
